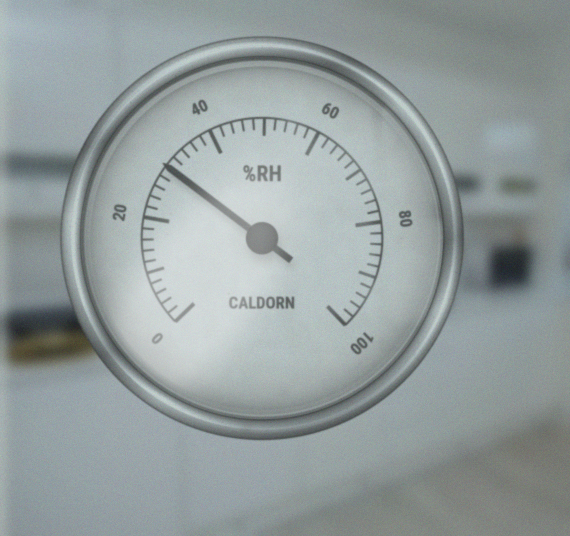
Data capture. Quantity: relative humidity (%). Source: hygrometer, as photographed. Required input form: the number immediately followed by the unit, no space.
30%
